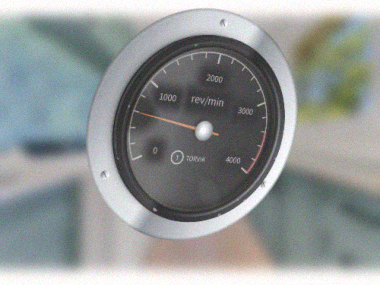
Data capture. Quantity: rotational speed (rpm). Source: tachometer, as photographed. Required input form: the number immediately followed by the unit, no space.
600rpm
